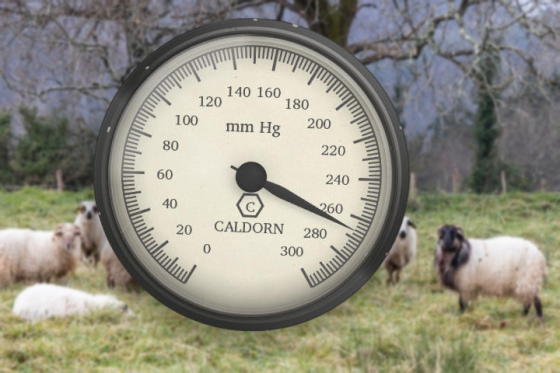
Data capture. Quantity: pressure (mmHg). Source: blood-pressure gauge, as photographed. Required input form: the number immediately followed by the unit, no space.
266mmHg
